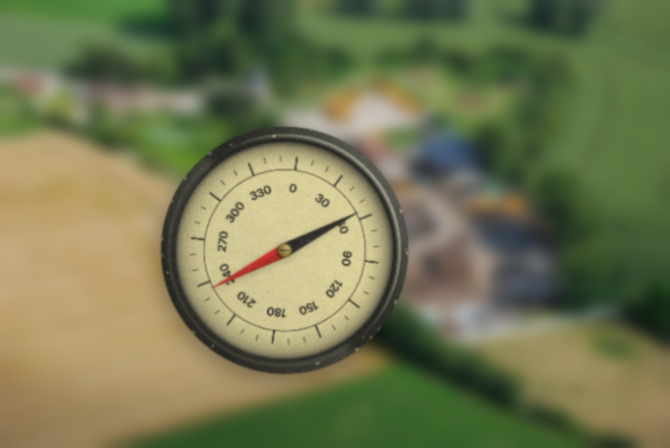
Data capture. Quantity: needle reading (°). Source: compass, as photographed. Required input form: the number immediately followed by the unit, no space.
235°
